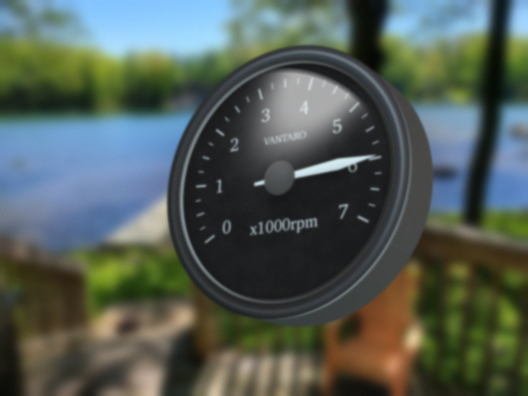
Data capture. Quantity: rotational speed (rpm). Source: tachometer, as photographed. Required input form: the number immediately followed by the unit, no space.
6000rpm
